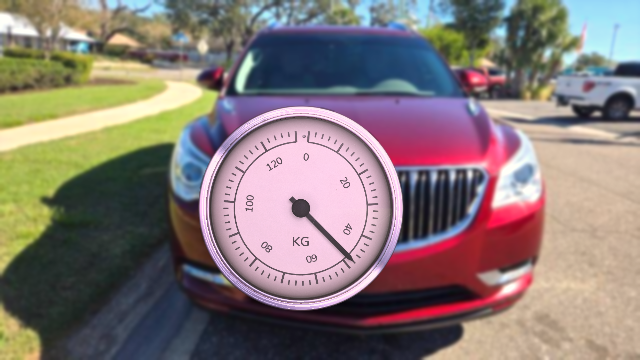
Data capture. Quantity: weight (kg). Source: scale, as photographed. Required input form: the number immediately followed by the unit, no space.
48kg
